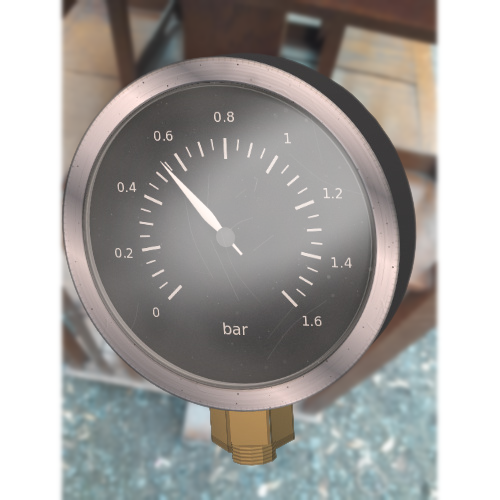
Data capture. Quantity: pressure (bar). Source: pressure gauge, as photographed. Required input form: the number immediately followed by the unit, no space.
0.55bar
